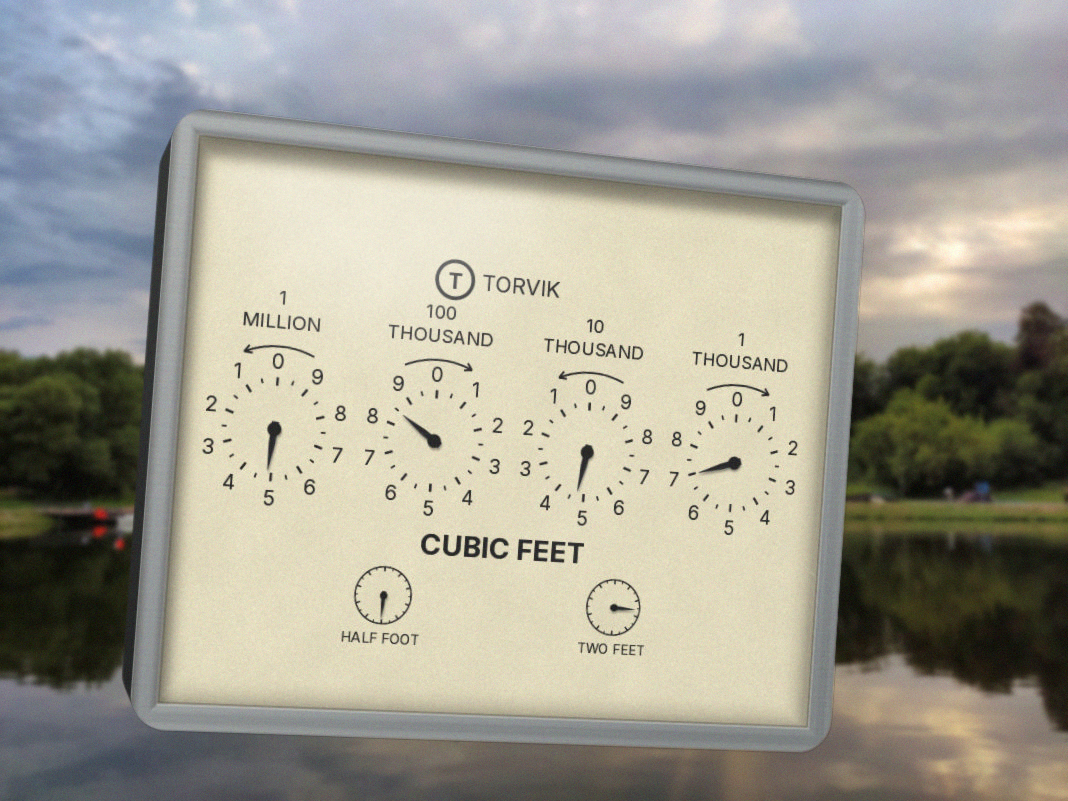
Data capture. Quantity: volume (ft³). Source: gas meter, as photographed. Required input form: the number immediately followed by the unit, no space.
484700ft³
